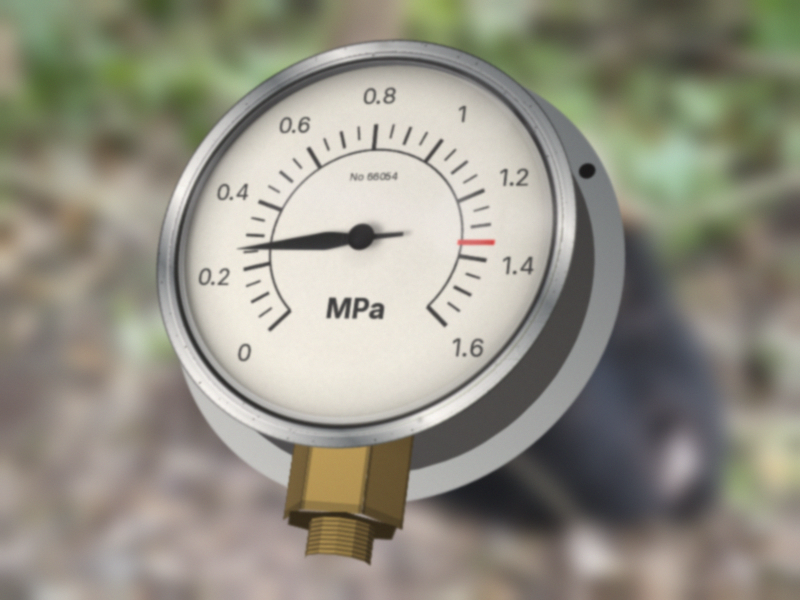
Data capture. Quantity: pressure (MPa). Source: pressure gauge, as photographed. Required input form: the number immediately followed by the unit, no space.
0.25MPa
